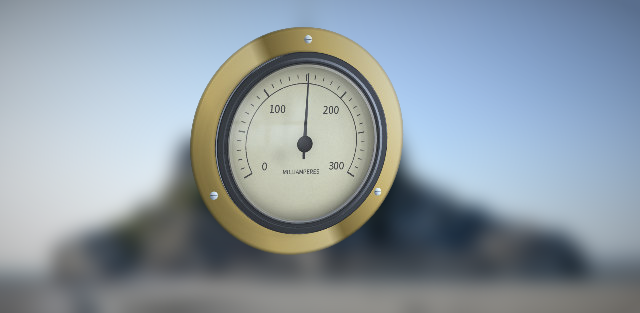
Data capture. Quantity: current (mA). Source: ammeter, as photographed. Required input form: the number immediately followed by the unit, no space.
150mA
